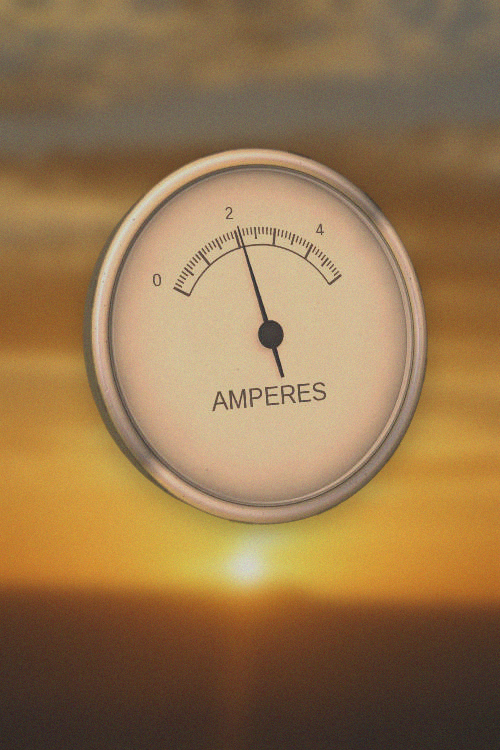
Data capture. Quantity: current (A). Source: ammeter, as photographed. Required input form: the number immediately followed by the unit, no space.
2A
